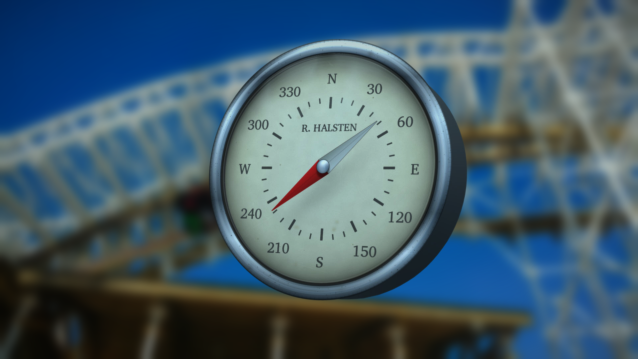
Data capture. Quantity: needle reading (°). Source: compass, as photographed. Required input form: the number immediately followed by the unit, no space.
230°
